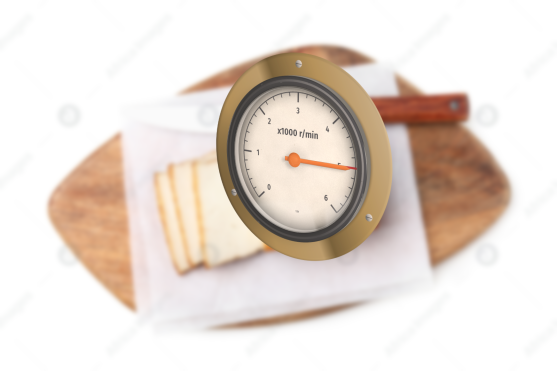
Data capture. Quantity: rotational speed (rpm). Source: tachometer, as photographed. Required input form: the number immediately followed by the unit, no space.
5000rpm
